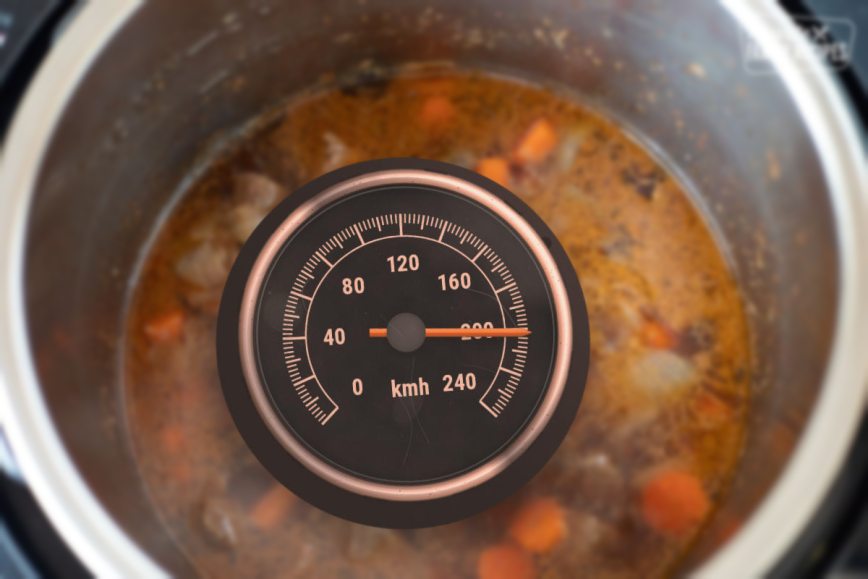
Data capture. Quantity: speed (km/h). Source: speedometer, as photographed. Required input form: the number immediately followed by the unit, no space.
202km/h
